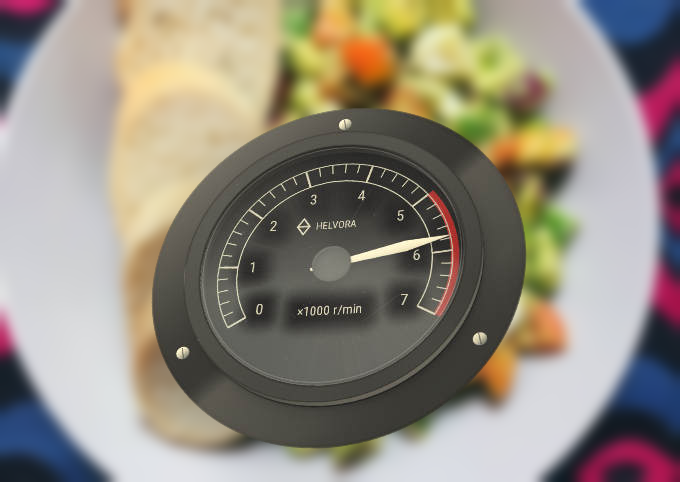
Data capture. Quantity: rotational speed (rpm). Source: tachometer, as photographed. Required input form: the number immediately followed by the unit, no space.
5800rpm
